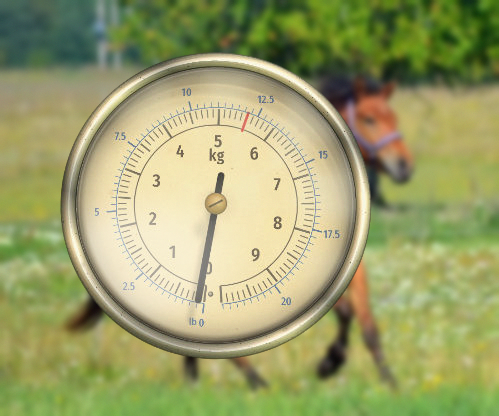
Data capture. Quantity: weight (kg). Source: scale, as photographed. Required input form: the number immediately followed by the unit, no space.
0.1kg
